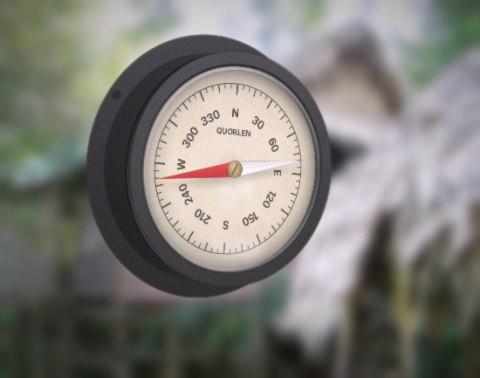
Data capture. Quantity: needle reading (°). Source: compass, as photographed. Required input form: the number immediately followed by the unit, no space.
260°
